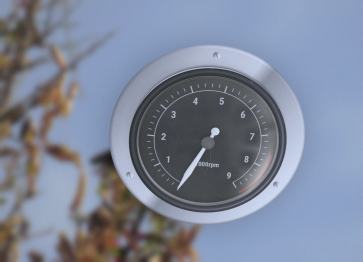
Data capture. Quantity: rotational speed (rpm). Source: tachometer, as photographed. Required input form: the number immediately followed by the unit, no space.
0rpm
